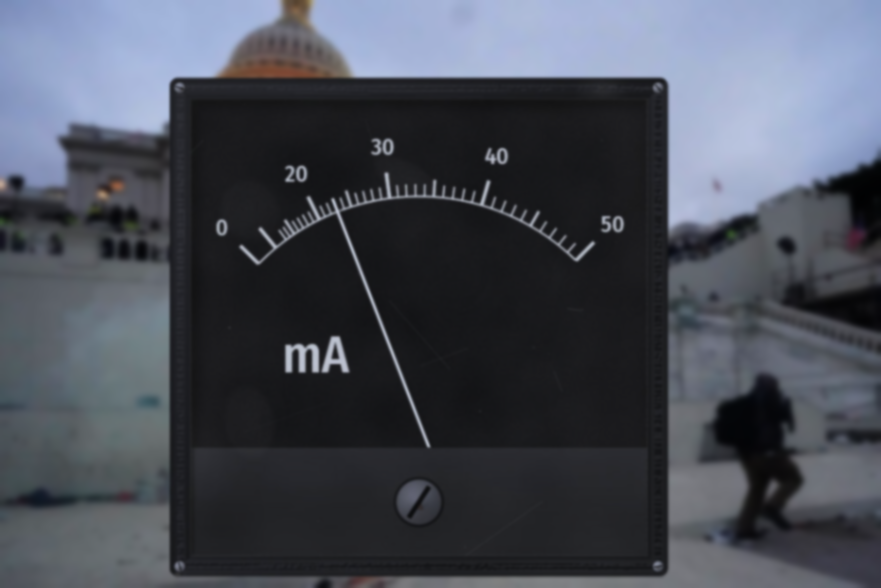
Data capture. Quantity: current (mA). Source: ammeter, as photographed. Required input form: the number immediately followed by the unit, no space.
23mA
